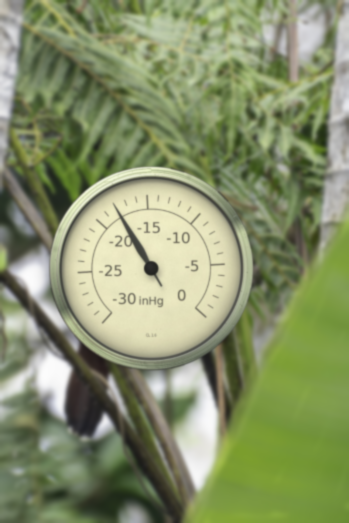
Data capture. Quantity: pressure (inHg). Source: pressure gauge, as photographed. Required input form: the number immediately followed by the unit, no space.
-18inHg
